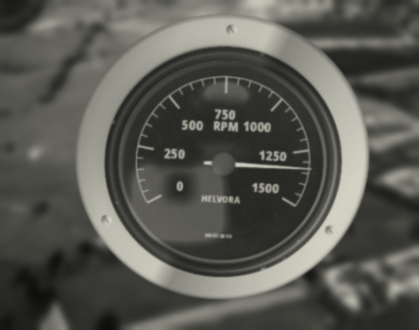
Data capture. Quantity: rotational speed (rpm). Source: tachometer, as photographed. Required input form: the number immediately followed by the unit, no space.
1325rpm
